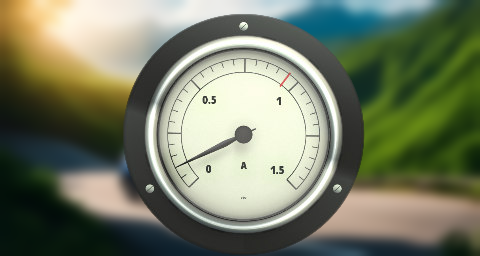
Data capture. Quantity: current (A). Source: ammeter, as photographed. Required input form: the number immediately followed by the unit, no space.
0.1A
